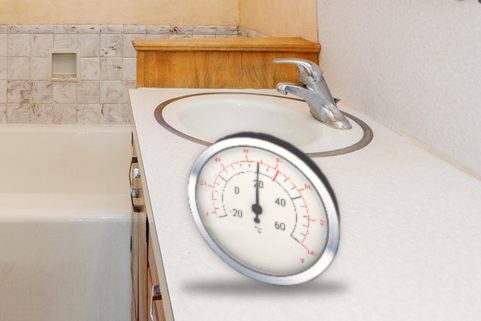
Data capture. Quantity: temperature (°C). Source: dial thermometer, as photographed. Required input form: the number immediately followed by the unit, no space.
20°C
